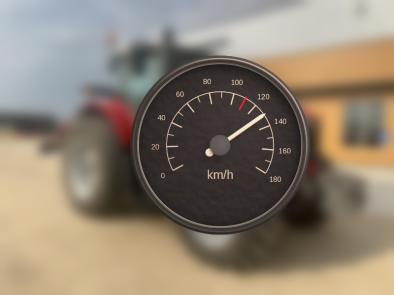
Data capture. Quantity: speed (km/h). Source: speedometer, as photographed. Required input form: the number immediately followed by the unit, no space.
130km/h
